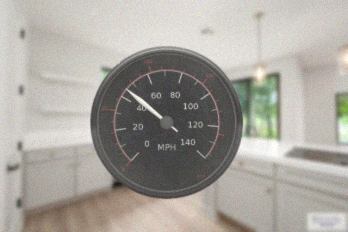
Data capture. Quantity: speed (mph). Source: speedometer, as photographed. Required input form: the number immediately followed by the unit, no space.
45mph
